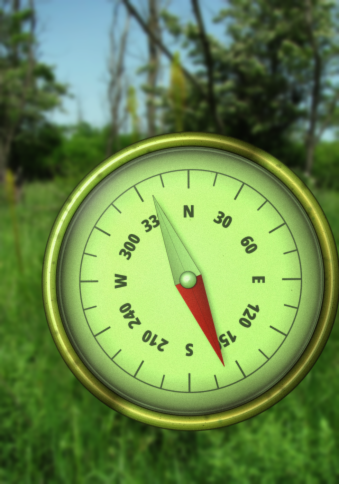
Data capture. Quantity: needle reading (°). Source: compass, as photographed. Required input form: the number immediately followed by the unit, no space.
157.5°
